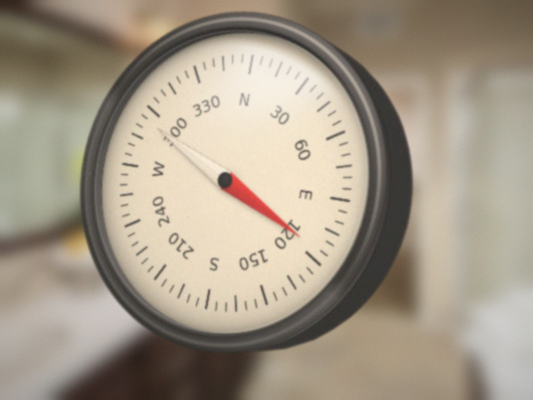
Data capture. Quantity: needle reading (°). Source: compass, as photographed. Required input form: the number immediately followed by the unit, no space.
115°
